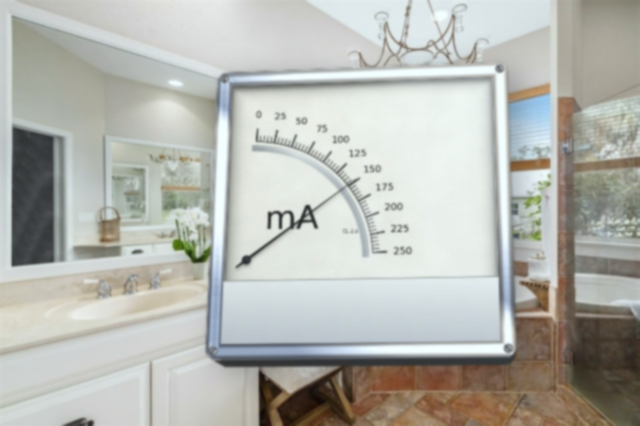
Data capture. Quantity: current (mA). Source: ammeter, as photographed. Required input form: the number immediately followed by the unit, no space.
150mA
